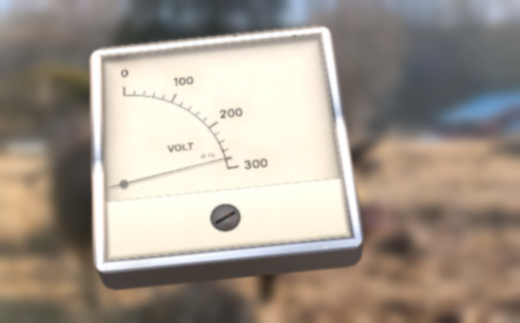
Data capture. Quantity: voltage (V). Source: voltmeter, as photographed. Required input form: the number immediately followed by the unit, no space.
280V
